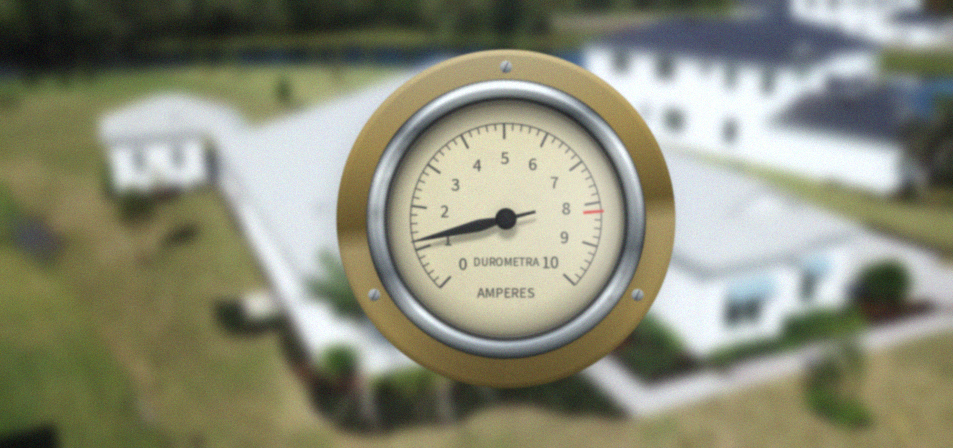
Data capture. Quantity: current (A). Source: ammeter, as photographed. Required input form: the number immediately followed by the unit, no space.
1.2A
